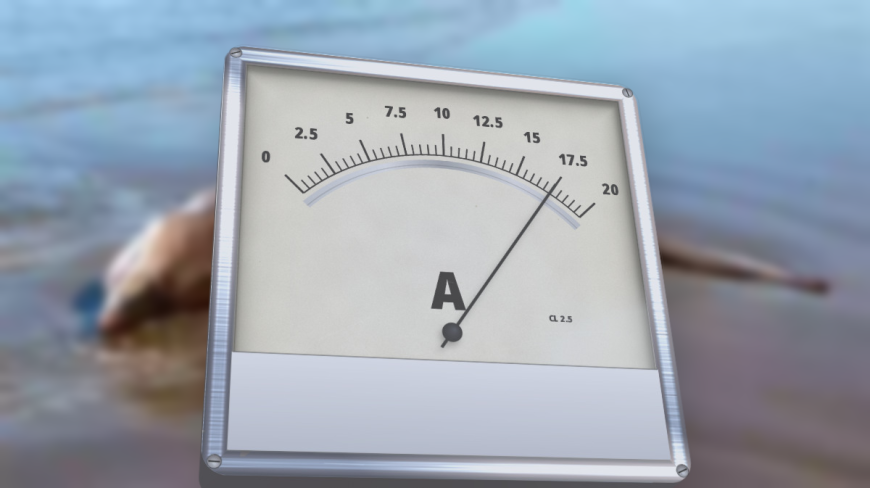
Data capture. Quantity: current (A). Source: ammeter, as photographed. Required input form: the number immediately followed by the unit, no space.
17.5A
